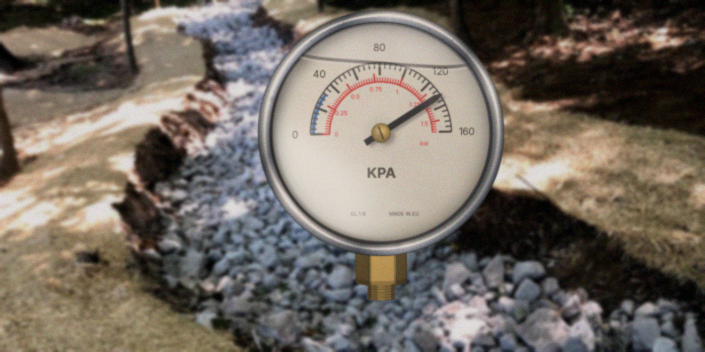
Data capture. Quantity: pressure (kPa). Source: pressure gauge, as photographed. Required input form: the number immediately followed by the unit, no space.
132kPa
